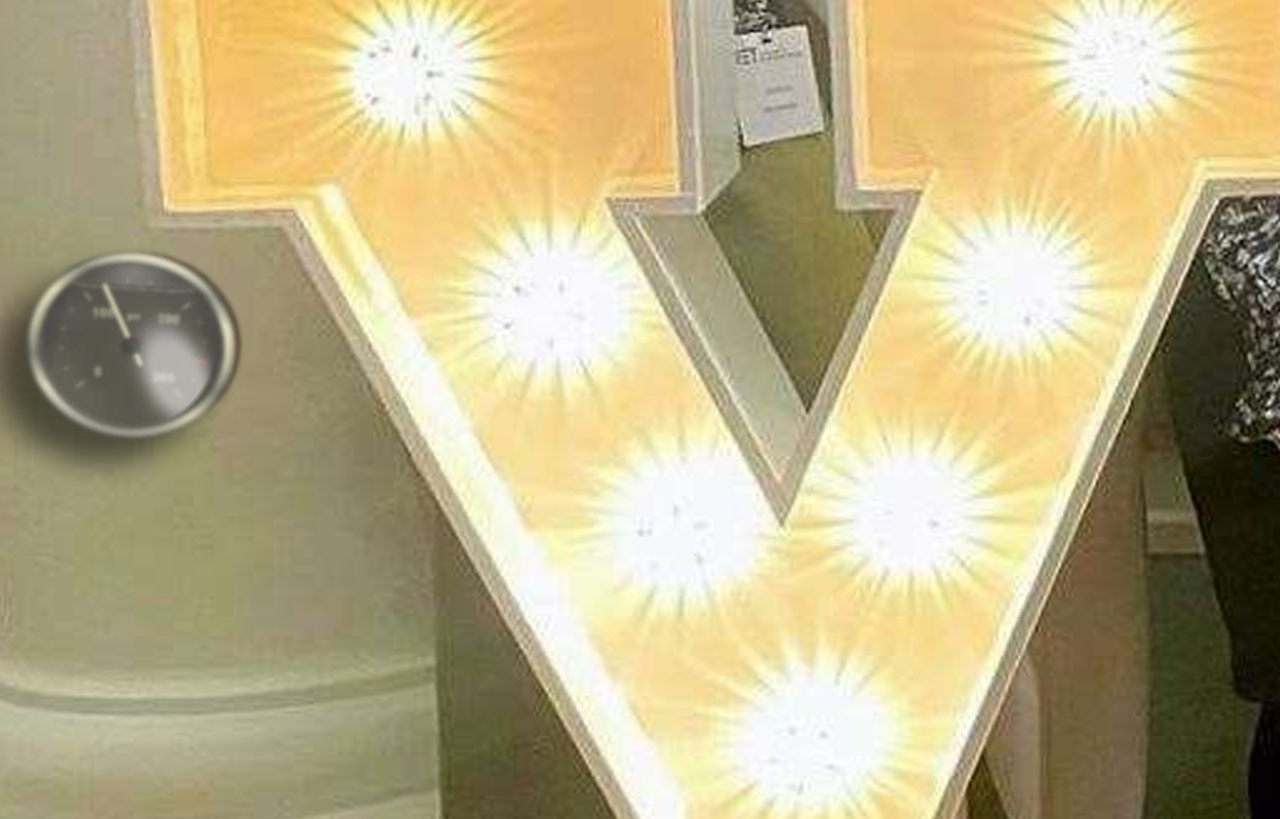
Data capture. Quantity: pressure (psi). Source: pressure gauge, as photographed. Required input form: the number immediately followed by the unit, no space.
120psi
